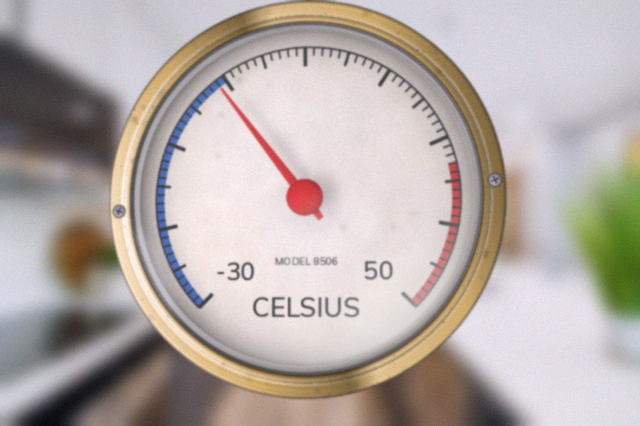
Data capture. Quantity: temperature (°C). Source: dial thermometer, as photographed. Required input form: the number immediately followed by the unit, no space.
-1°C
